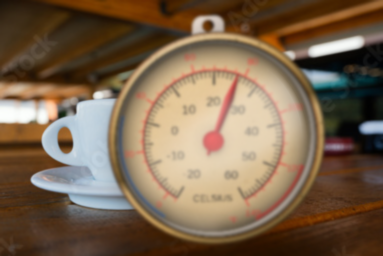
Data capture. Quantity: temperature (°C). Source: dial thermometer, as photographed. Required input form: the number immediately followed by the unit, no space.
25°C
